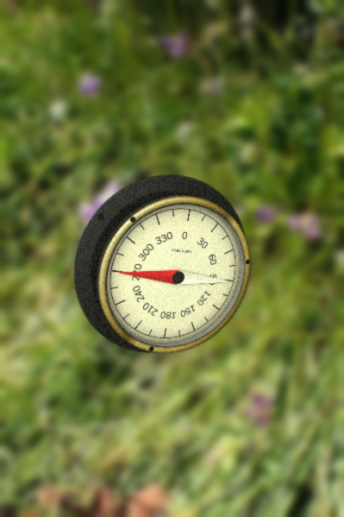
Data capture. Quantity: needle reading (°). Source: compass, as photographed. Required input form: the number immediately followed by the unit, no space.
270°
